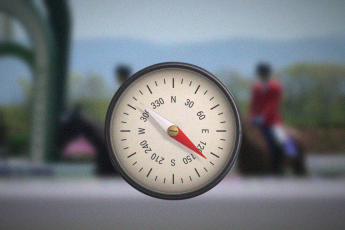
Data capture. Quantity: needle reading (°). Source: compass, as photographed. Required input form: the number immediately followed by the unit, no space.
130°
